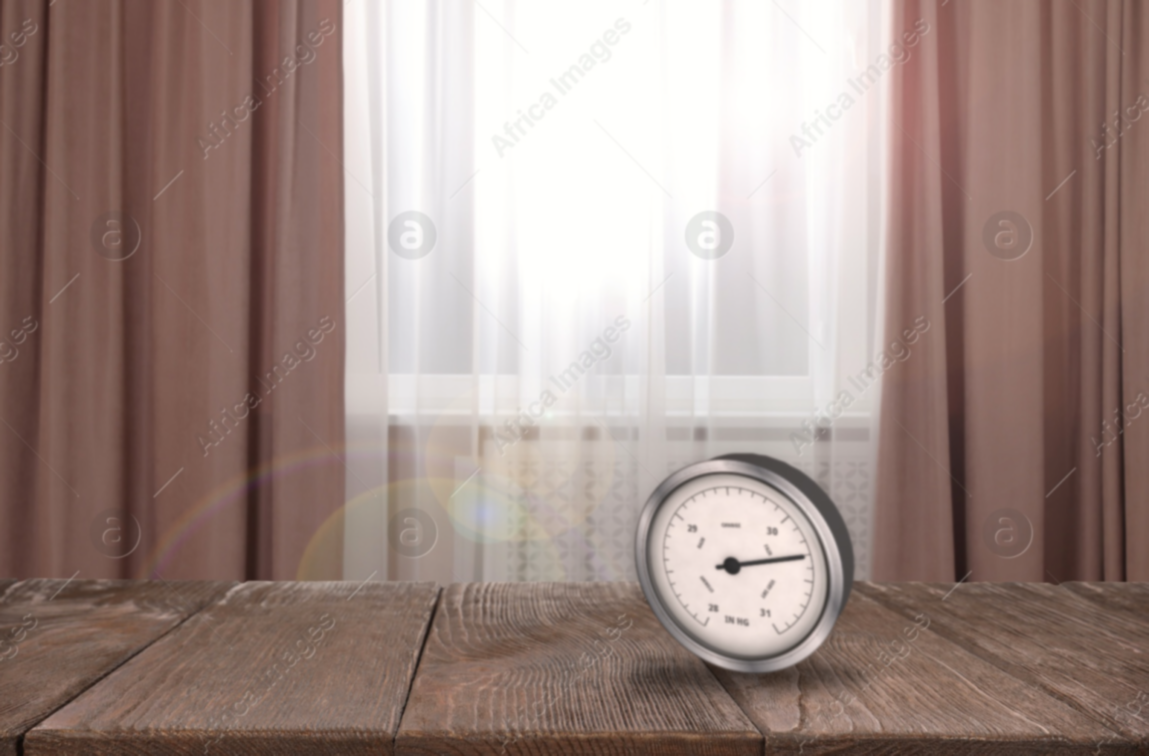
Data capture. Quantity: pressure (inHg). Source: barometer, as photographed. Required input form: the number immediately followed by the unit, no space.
30.3inHg
